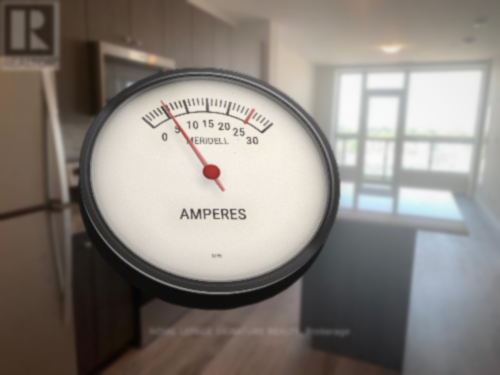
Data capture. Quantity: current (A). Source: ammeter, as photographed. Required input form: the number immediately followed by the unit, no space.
5A
